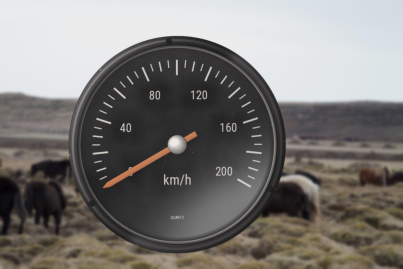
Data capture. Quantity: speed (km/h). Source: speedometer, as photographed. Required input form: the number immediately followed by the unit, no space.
0km/h
